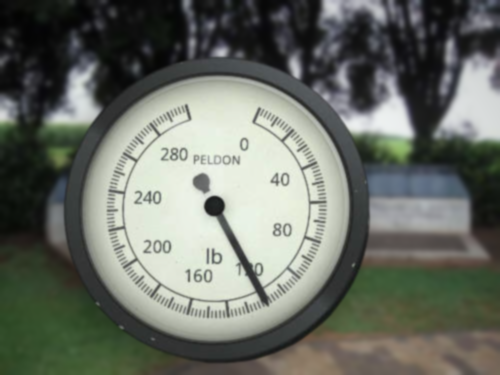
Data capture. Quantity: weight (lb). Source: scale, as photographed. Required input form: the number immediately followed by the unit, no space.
120lb
